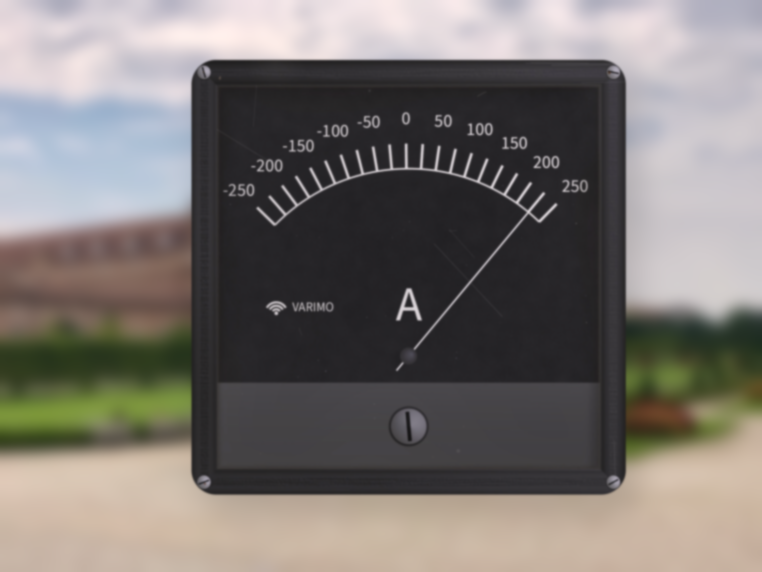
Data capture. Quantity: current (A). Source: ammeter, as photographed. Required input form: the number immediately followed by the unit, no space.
225A
